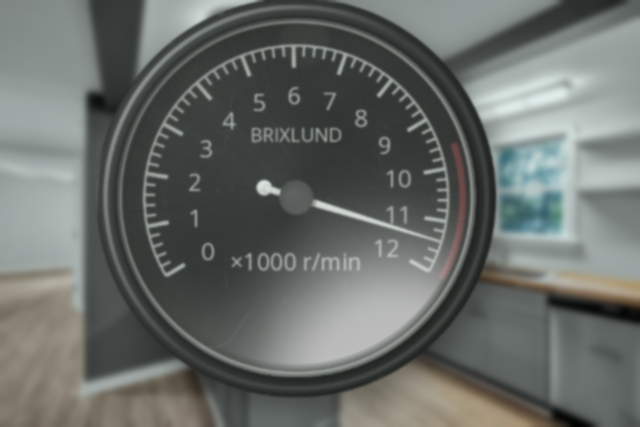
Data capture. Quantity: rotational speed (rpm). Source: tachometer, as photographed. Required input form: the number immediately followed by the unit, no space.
11400rpm
